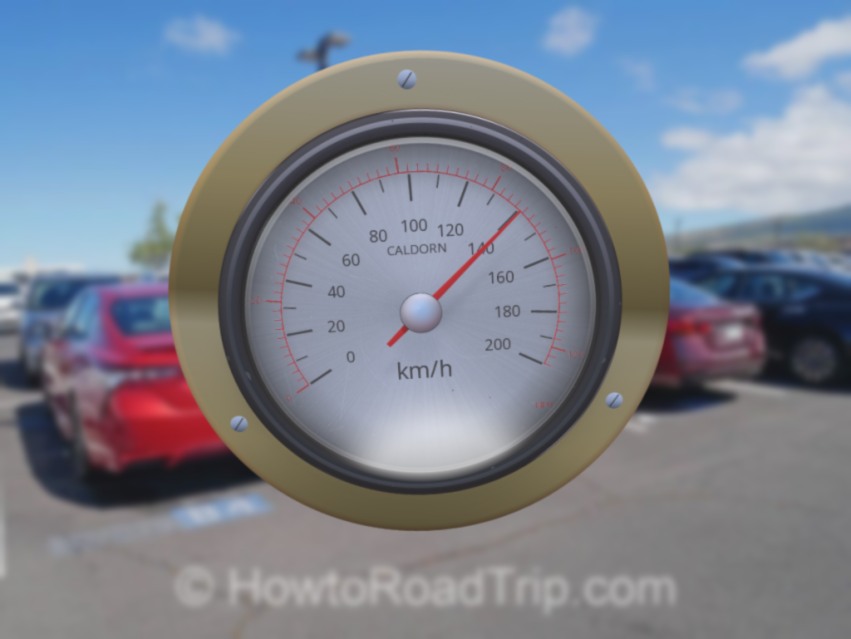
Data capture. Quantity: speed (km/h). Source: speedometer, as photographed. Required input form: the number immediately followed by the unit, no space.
140km/h
